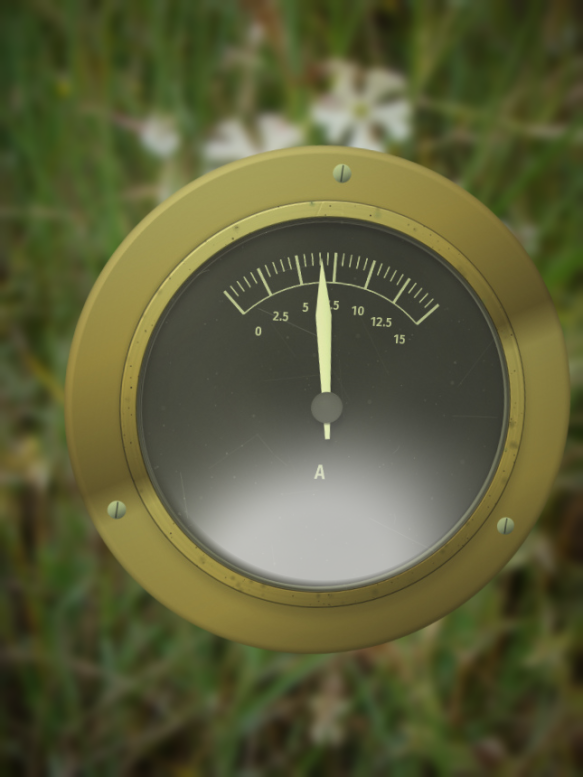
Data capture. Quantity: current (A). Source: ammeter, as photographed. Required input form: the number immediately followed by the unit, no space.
6.5A
